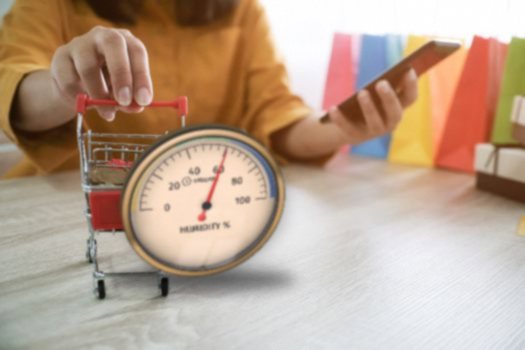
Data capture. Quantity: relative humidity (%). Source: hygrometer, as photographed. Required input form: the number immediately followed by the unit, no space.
60%
